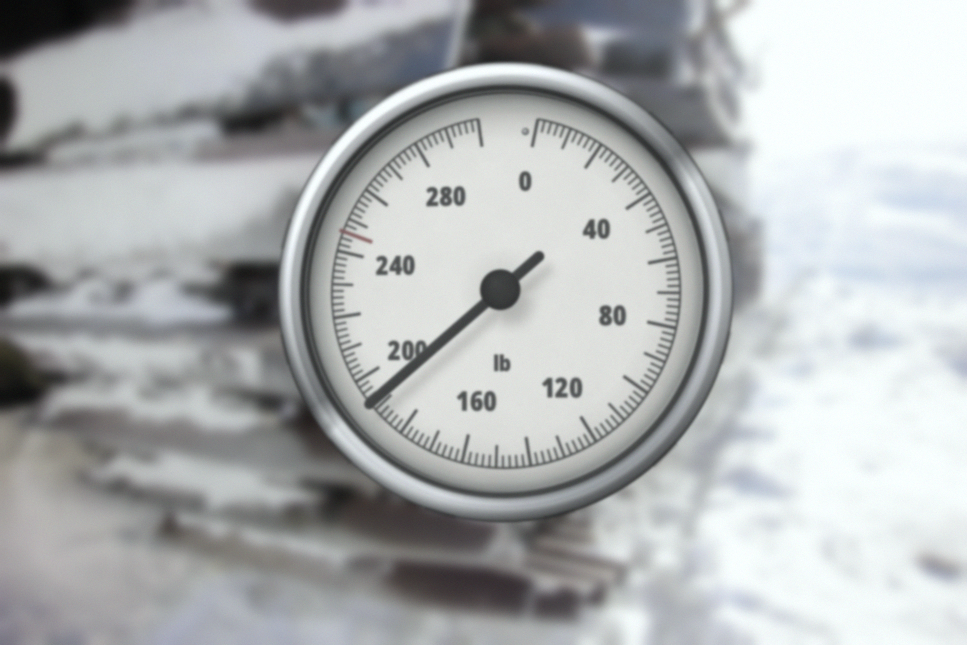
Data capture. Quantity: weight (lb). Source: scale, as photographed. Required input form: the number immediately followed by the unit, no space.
192lb
